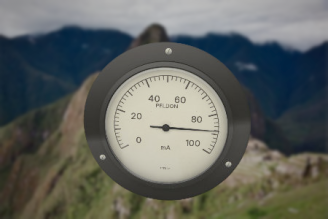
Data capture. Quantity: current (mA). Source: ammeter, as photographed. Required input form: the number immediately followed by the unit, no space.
88mA
